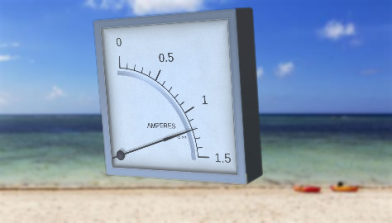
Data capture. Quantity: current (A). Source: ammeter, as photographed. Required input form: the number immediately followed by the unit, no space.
1.2A
